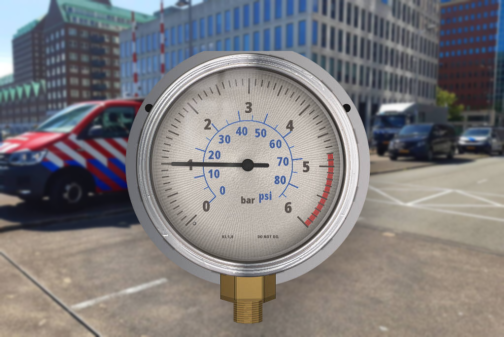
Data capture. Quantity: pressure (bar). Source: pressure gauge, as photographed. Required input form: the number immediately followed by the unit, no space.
1bar
